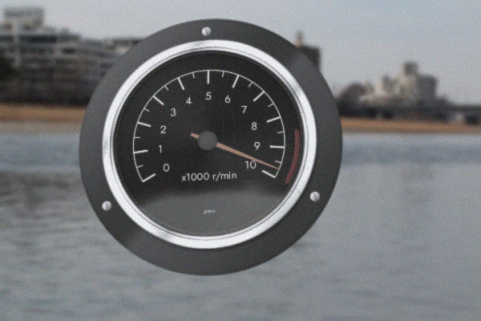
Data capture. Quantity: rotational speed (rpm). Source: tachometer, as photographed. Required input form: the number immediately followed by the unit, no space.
9750rpm
